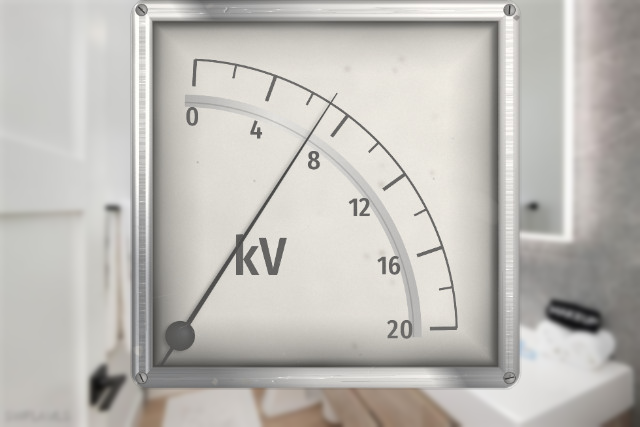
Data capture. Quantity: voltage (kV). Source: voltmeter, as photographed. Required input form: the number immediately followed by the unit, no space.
7kV
